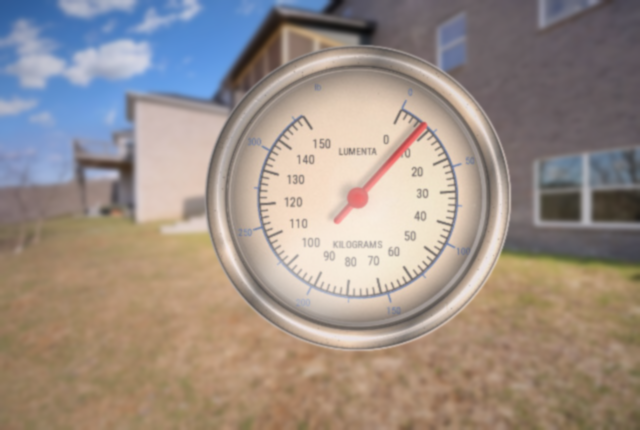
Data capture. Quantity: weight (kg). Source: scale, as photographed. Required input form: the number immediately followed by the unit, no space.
8kg
